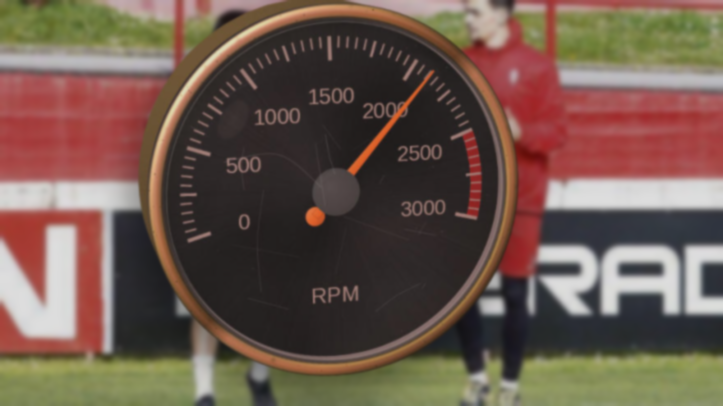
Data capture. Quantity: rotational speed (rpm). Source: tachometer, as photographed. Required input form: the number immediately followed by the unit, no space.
2100rpm
